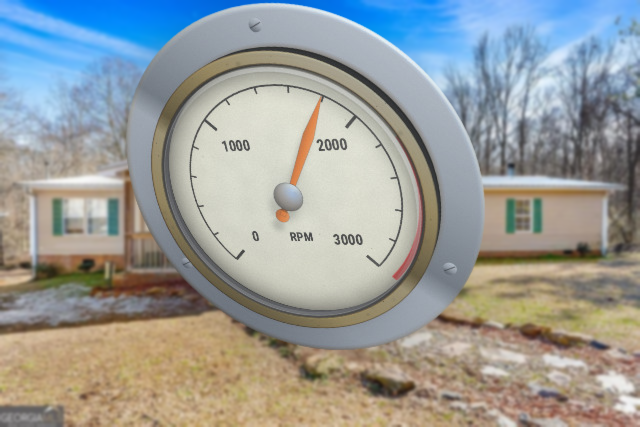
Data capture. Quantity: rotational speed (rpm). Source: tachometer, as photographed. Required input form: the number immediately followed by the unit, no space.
1800rpm
